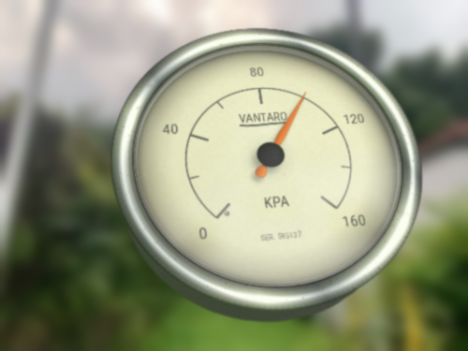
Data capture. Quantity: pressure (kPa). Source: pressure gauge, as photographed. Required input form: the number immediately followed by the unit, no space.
100kPa
